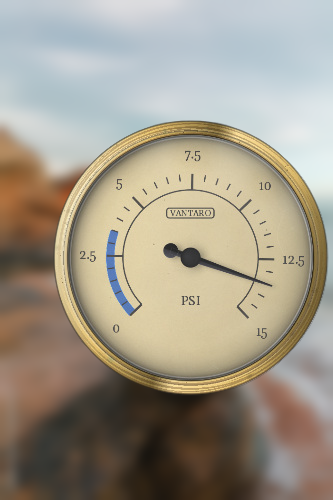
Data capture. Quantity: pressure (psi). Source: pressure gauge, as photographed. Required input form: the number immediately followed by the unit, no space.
13.5psi
